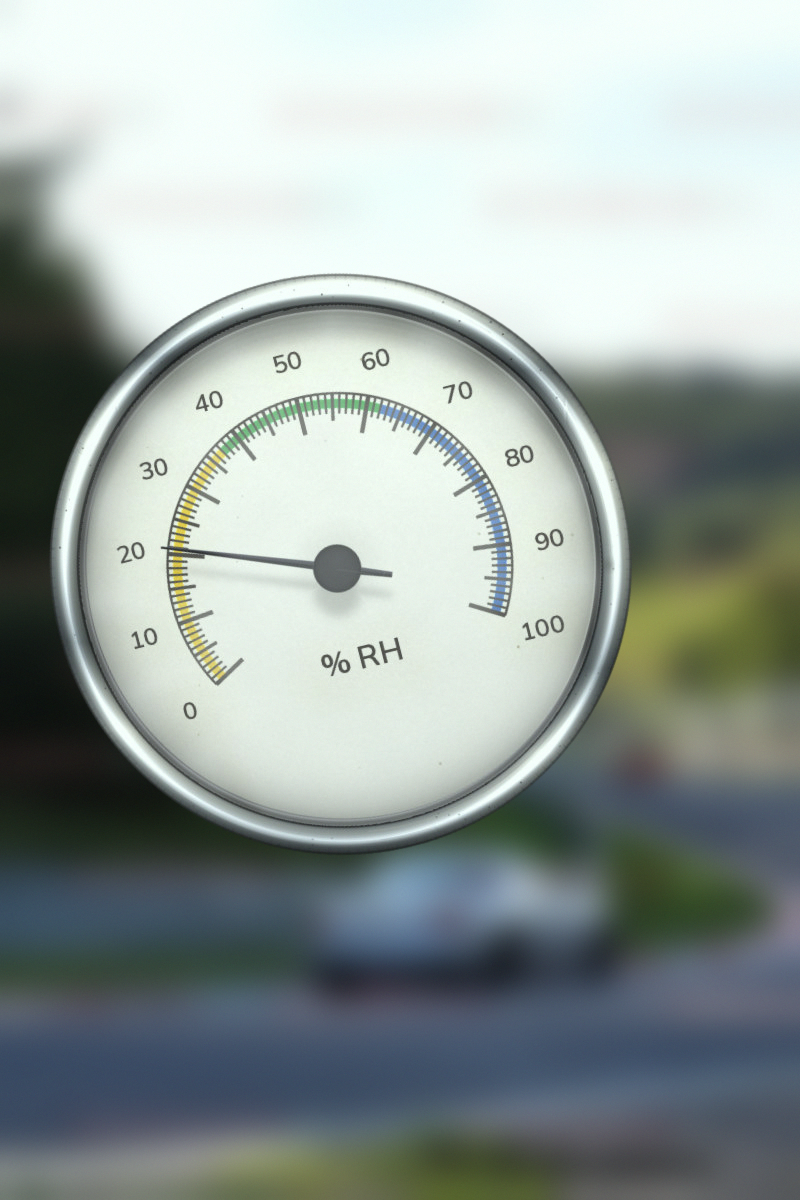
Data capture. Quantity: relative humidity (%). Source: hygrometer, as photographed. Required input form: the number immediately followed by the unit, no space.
21%
